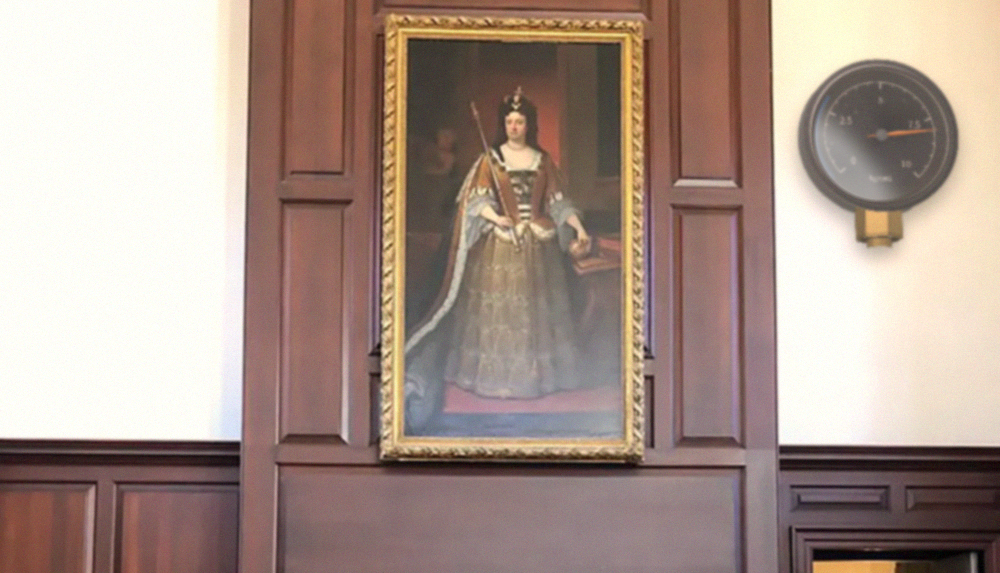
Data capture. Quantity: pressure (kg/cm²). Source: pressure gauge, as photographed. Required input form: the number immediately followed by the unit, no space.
8kg/cm²
